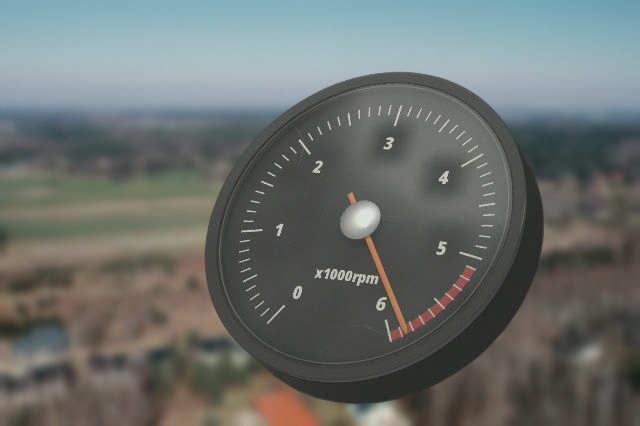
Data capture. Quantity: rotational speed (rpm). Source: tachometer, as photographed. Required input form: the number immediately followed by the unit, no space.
5850rpm
